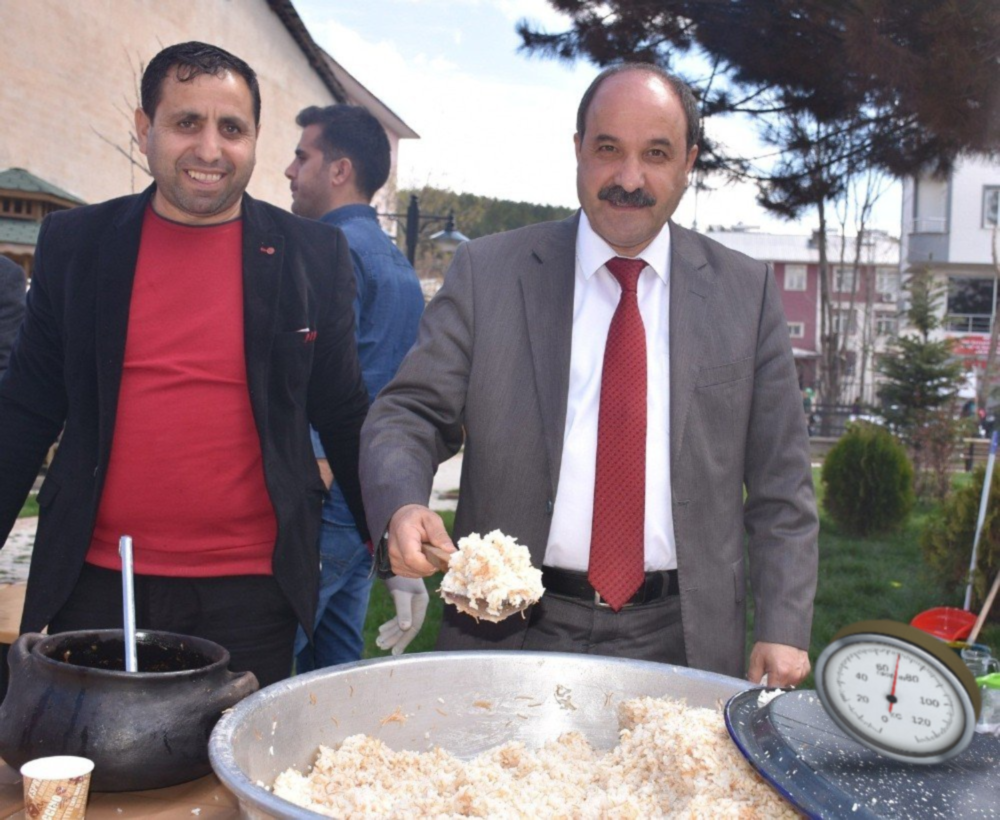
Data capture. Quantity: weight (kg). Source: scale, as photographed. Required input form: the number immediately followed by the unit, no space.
70kg
